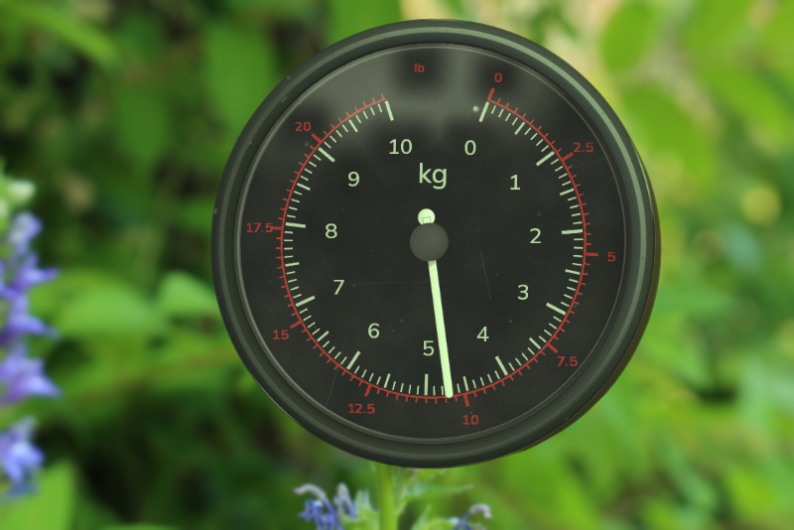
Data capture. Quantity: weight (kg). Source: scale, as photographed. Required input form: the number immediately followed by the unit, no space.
4.7kg
